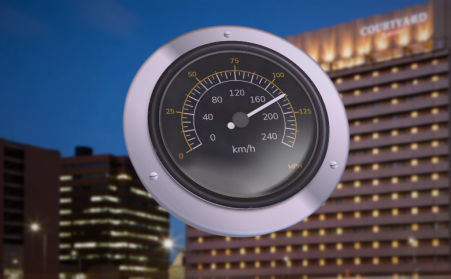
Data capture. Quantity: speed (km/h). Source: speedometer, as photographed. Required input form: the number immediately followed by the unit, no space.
180km/h
